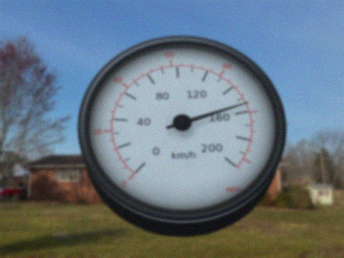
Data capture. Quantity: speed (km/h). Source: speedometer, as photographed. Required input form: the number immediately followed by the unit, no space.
155km/h
